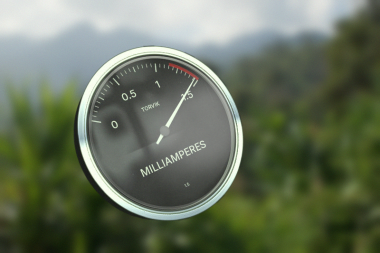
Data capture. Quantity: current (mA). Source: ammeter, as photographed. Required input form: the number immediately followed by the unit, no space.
1.45mA
